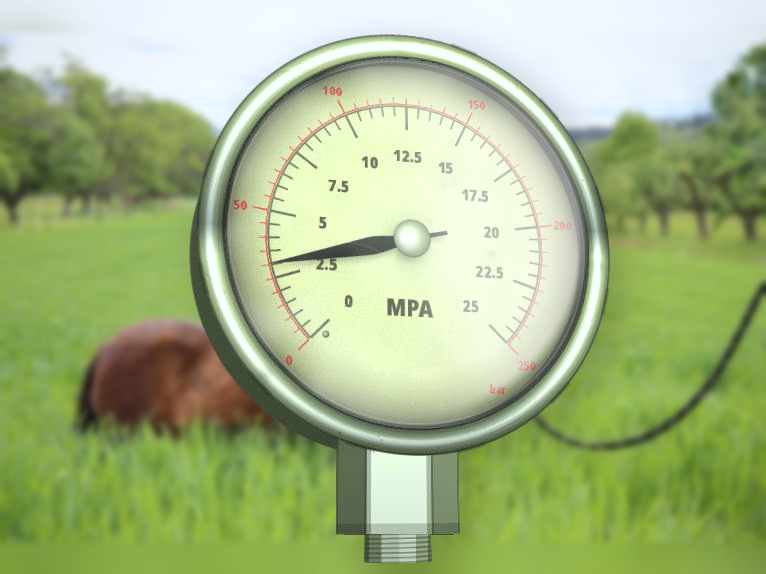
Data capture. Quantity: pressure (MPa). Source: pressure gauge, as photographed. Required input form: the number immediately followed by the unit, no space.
3MPa
